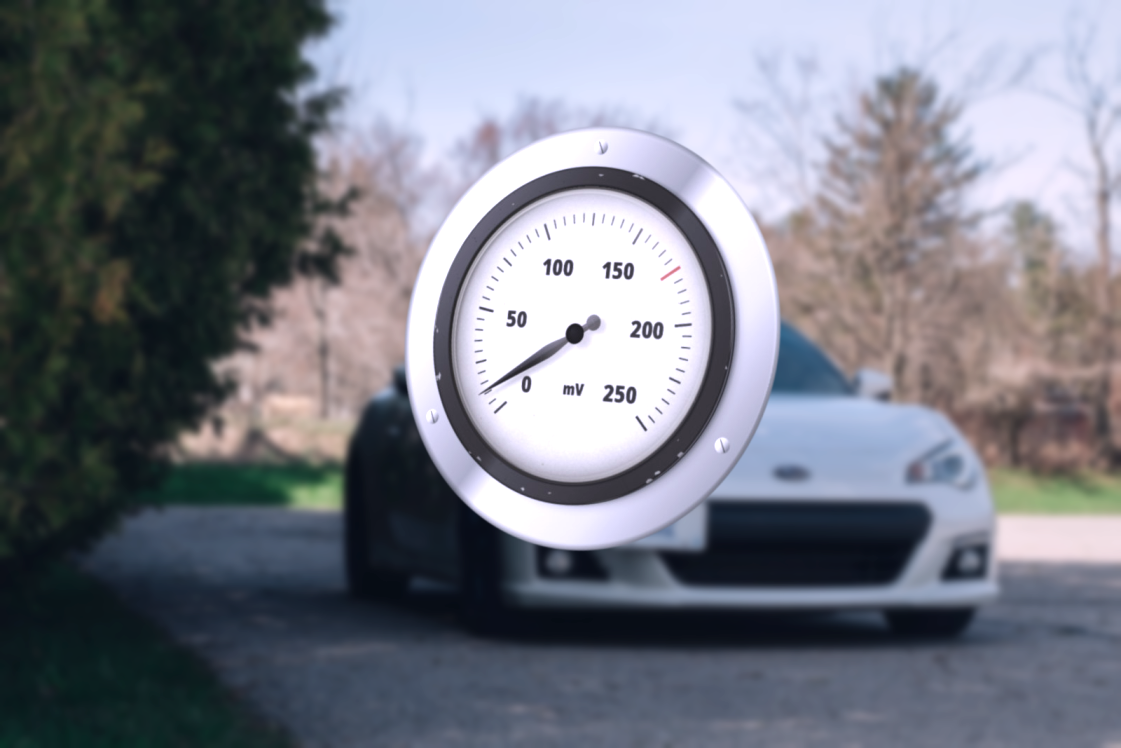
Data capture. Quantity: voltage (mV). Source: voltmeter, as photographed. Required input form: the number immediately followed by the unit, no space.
10mV
